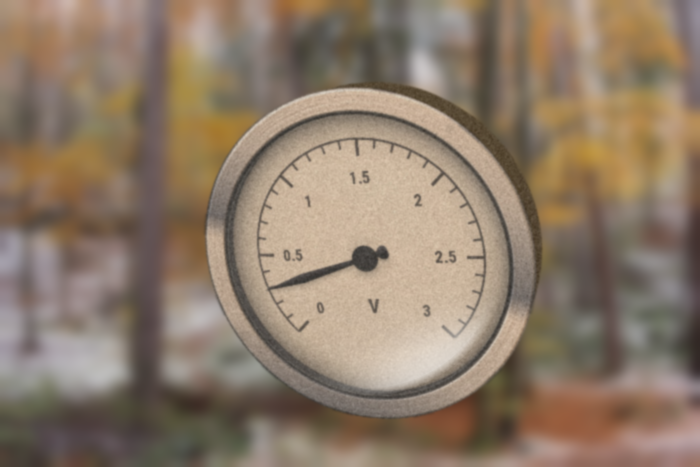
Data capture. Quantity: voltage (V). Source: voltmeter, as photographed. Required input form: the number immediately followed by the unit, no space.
0.3V
